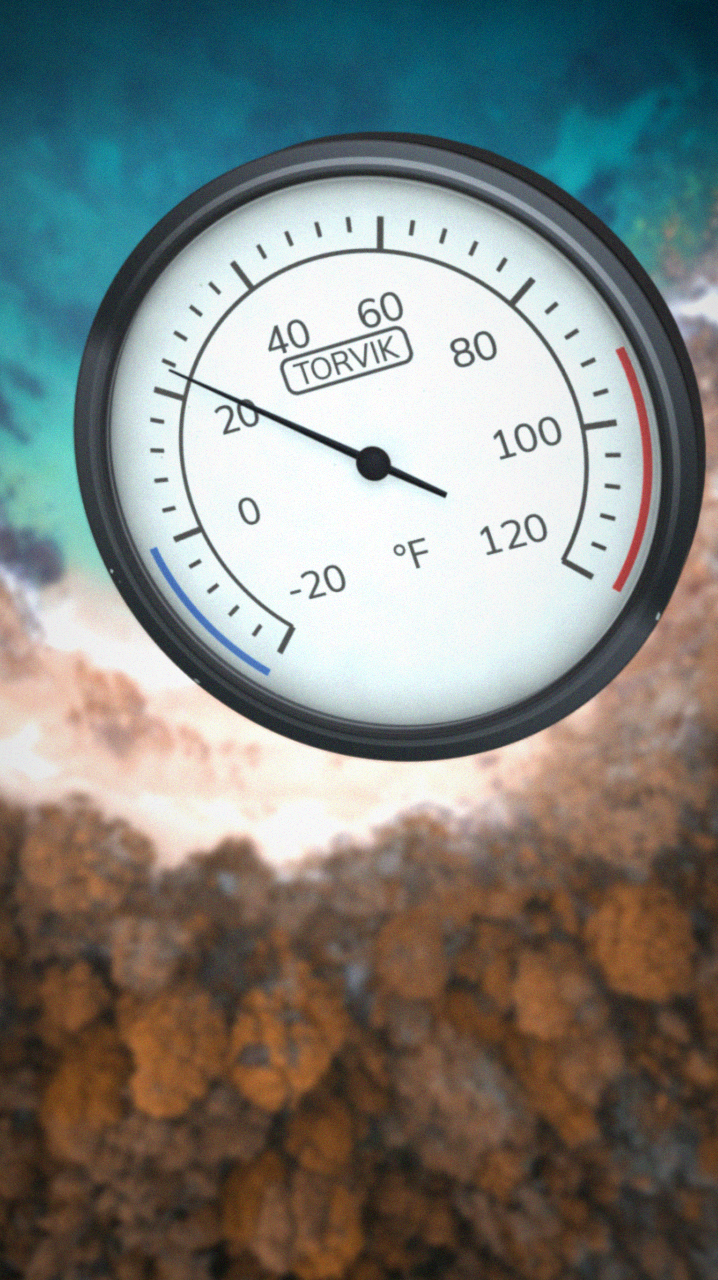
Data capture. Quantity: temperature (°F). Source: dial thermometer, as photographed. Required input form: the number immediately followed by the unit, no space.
24°F
